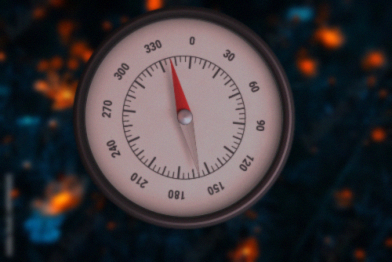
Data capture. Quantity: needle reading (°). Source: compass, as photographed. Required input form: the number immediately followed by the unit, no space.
340°
